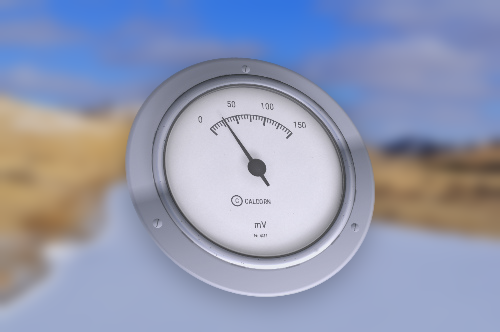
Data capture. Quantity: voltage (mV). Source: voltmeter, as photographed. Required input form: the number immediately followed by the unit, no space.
25mV
